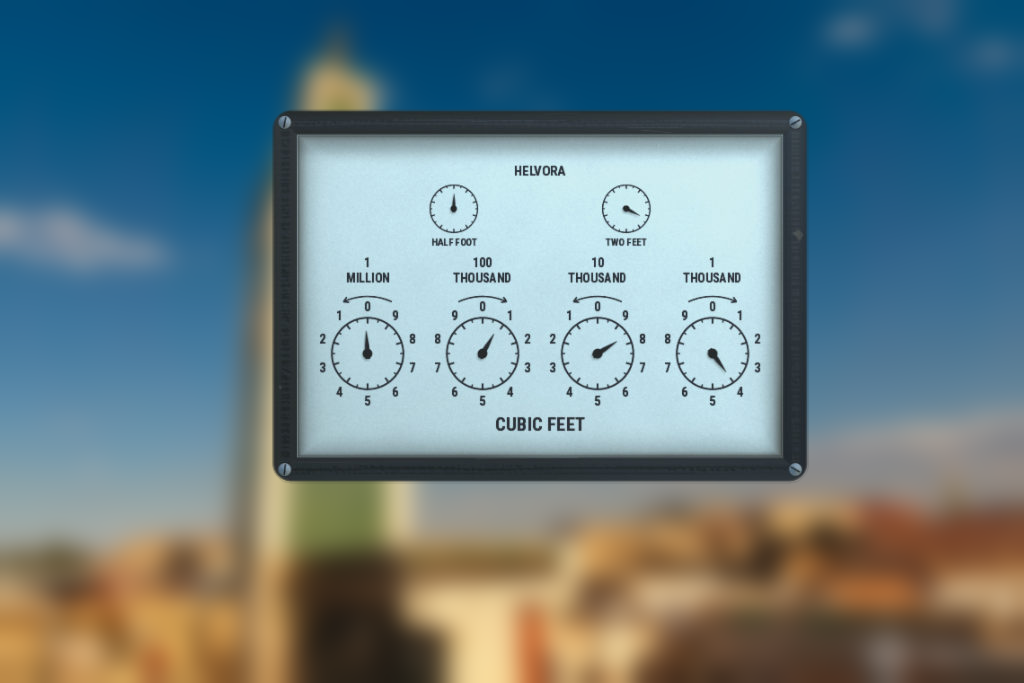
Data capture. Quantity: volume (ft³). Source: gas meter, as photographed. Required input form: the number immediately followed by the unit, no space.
8400ft³
